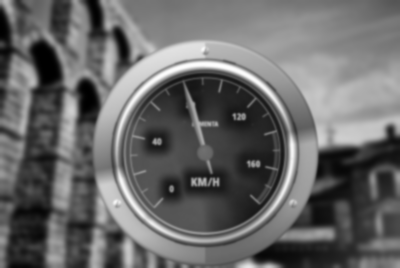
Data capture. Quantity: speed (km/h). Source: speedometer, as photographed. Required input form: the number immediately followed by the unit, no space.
80km/h
